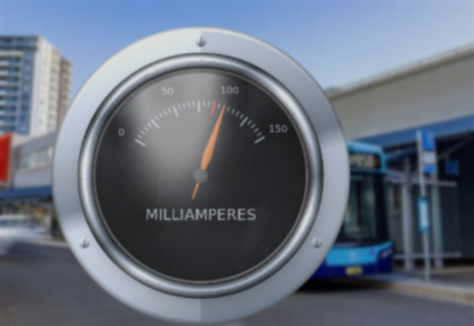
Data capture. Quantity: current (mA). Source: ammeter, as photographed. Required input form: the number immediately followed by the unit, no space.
100mA
